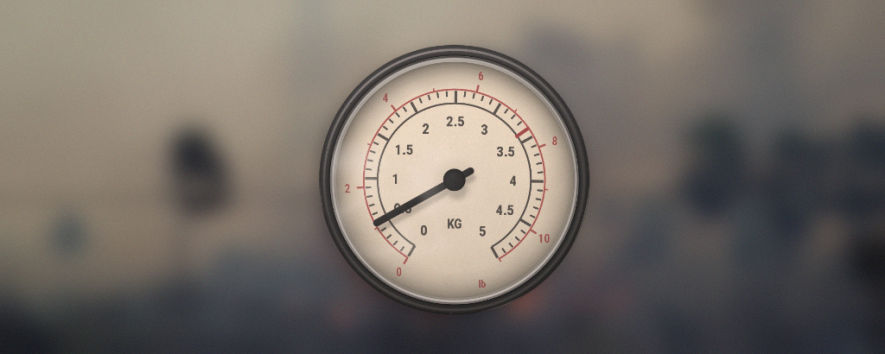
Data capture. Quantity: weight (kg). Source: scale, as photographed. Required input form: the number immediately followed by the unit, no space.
0.5kg
